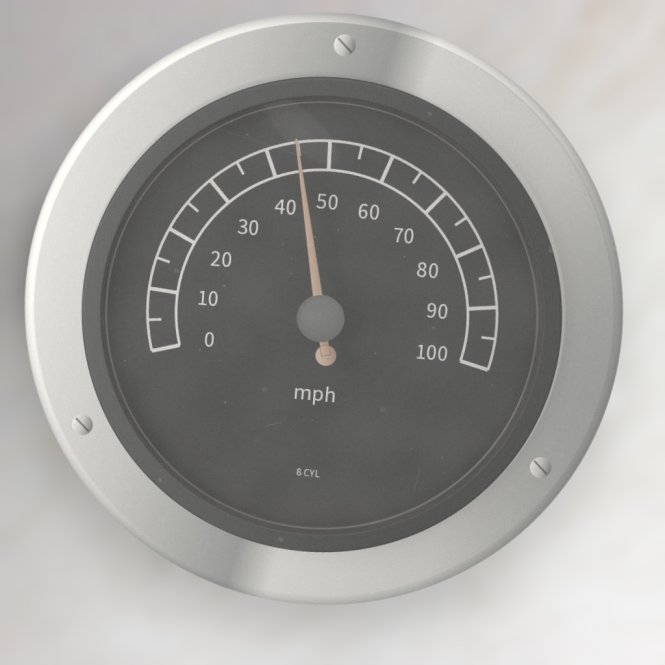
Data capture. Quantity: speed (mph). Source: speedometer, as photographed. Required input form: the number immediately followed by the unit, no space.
45mph
